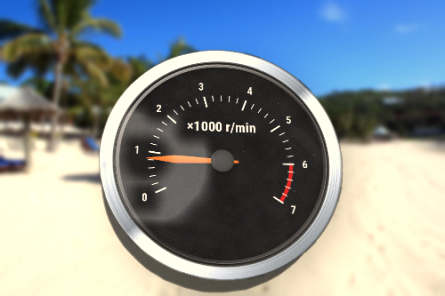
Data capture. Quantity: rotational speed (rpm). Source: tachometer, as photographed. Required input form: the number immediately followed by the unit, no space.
800rpm
